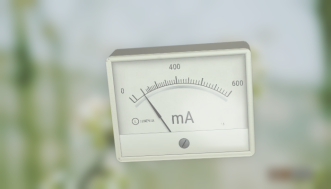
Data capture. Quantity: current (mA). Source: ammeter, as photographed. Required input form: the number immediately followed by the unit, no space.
200mA
